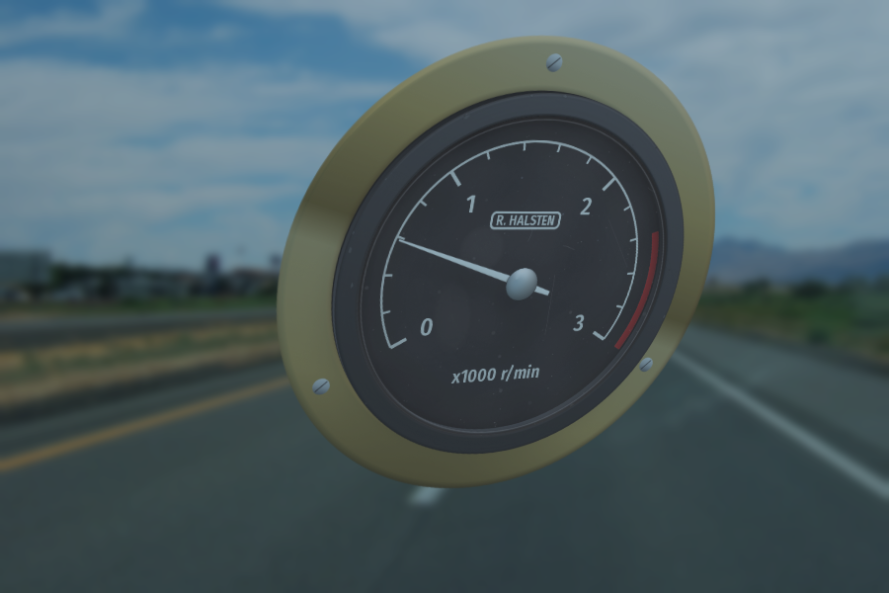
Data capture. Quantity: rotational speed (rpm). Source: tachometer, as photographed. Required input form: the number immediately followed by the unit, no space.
600rpm
